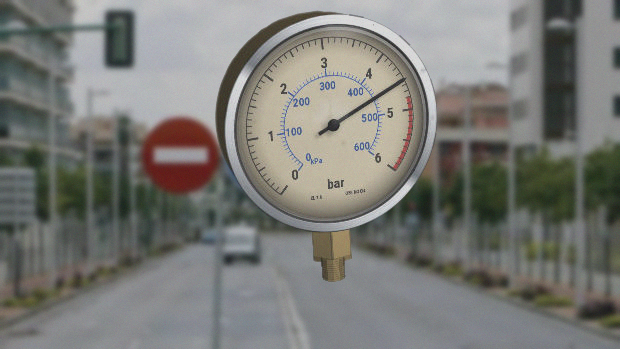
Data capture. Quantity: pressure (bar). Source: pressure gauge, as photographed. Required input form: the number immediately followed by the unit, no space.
4.5bar
